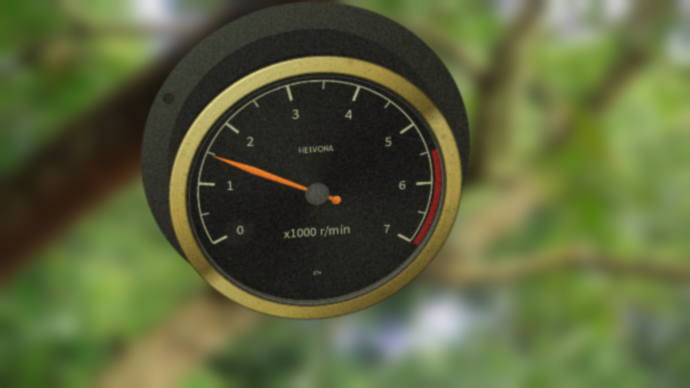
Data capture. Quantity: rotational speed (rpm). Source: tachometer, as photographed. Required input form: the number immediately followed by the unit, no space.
1500rpm
